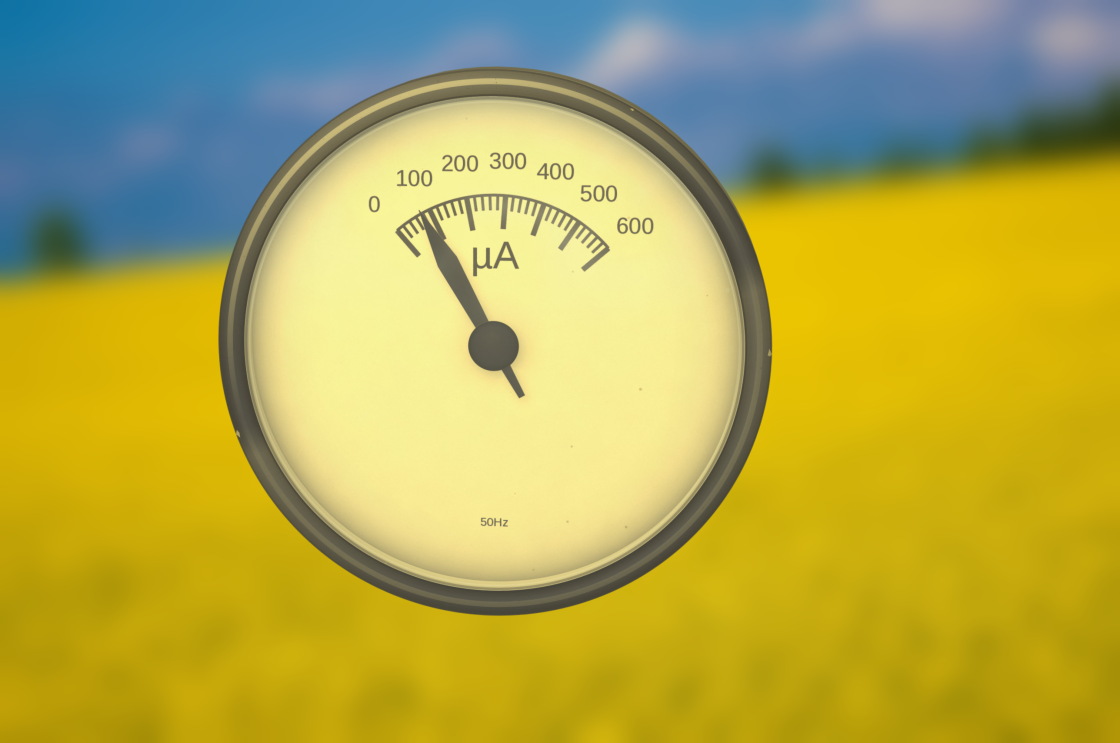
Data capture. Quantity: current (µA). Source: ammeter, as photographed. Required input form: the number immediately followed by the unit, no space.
80µA
